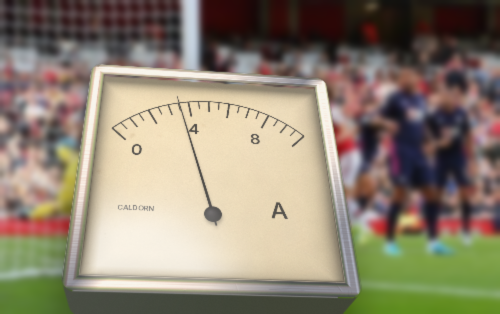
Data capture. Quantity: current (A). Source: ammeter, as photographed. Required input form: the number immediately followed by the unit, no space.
3.5A
